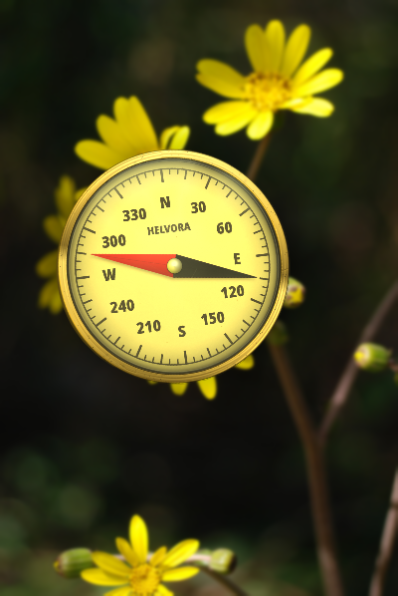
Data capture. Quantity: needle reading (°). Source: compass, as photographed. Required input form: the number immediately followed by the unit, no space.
285°
